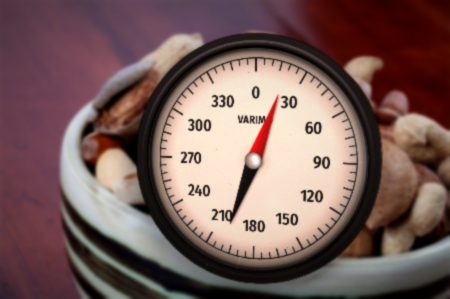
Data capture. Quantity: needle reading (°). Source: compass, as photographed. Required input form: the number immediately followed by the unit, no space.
20°
